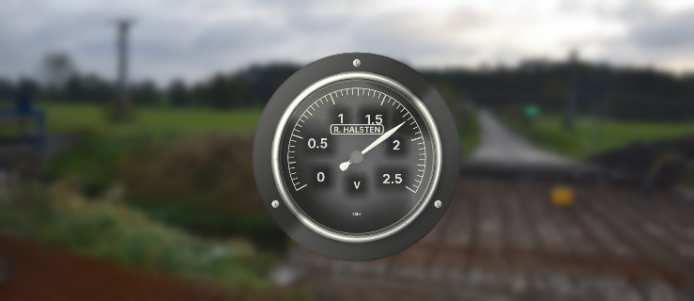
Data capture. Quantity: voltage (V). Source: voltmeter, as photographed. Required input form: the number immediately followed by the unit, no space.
1.8V
